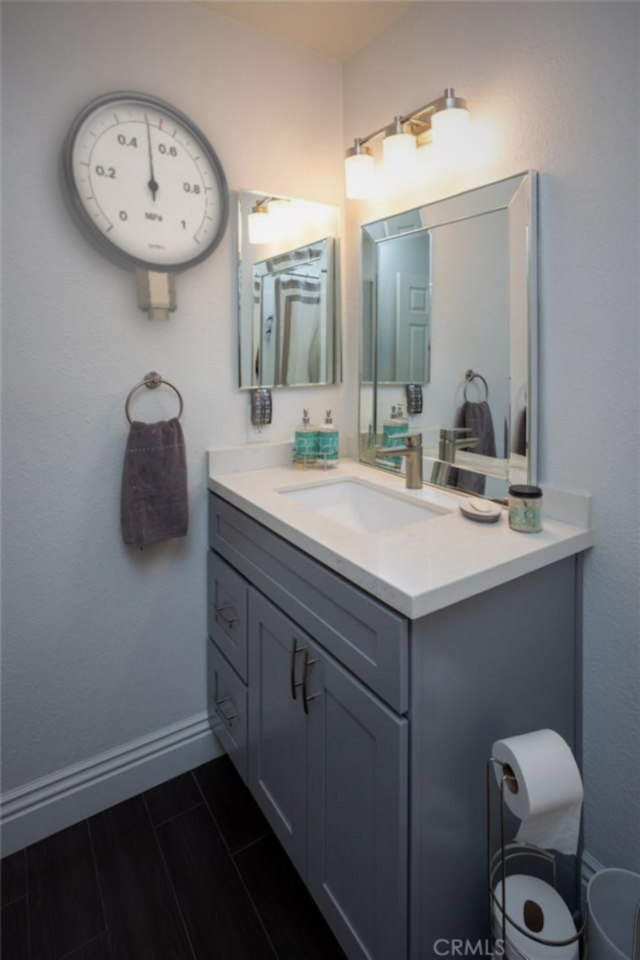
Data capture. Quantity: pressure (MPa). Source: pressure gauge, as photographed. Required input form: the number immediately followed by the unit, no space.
0.5MPa
